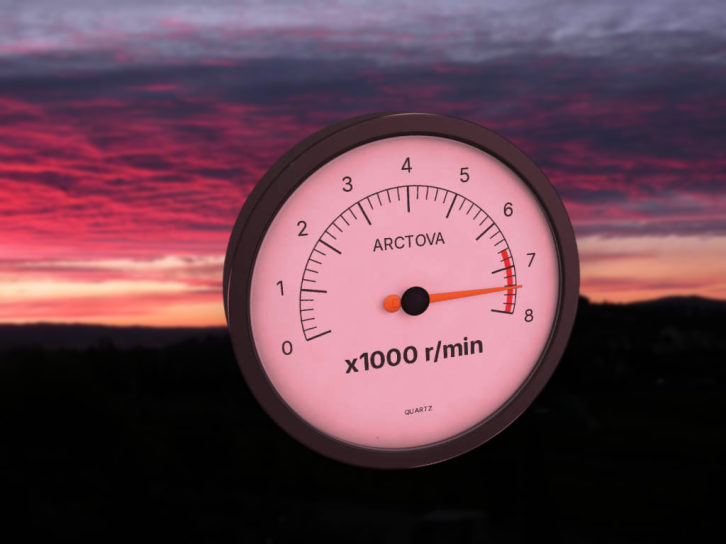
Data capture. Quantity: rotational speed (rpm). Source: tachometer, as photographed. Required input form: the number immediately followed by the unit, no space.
7400rpm
